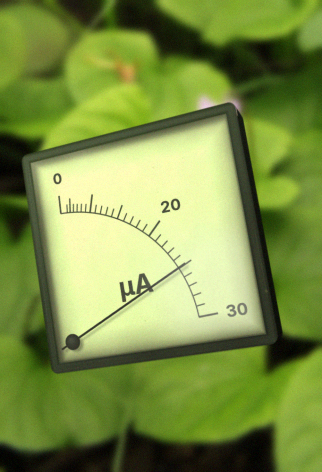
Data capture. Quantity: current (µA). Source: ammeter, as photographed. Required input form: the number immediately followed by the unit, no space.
25µA
